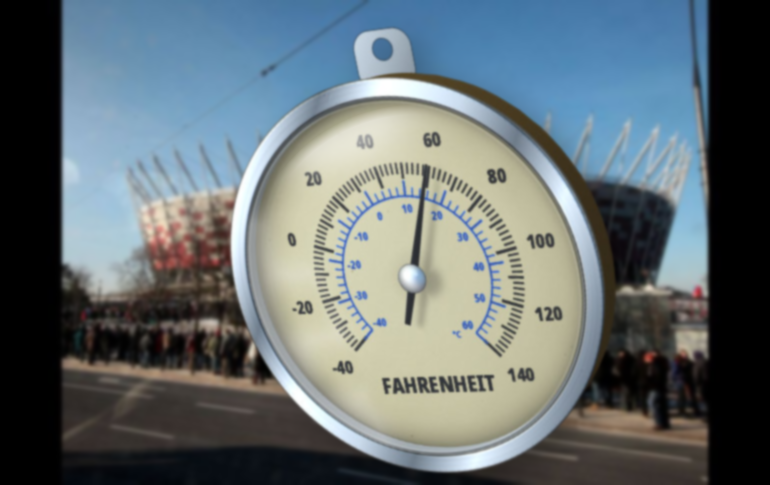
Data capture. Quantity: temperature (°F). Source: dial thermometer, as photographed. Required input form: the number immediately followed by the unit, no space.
60°F
